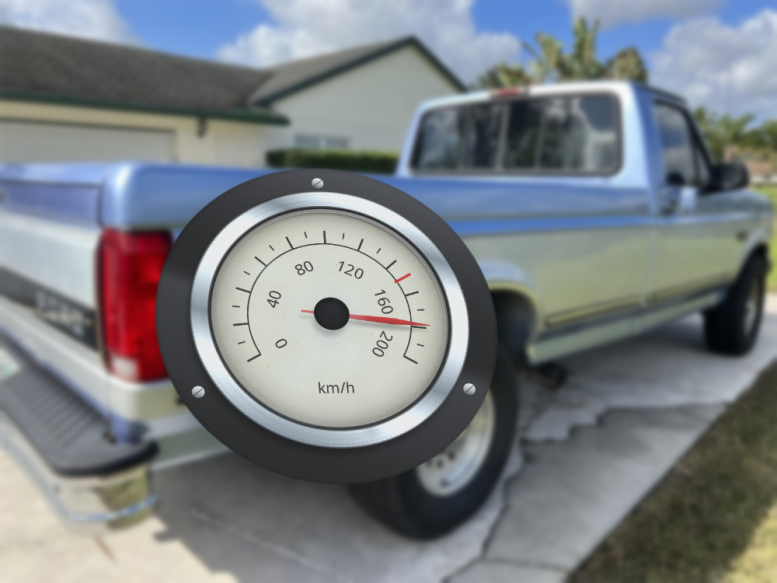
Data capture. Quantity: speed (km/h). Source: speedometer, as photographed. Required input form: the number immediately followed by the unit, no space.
180km/h
